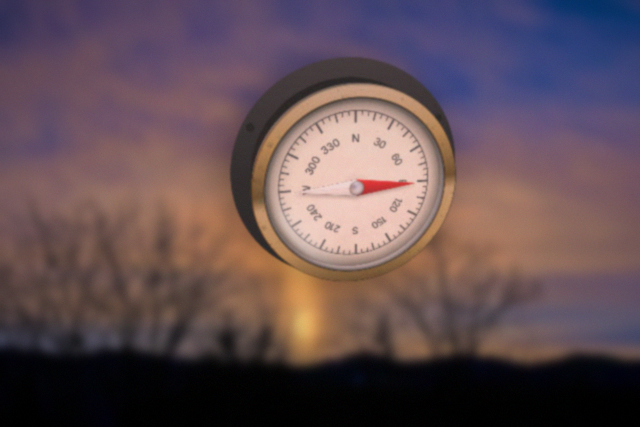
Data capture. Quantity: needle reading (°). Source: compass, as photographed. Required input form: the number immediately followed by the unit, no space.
90°
